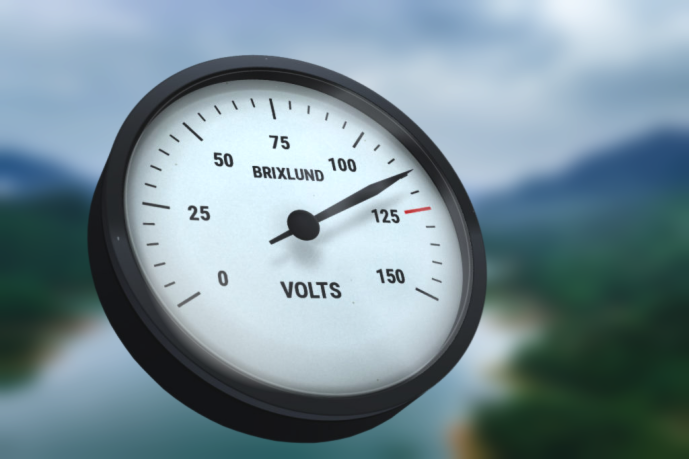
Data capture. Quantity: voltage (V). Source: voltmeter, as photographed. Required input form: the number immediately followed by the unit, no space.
115V
